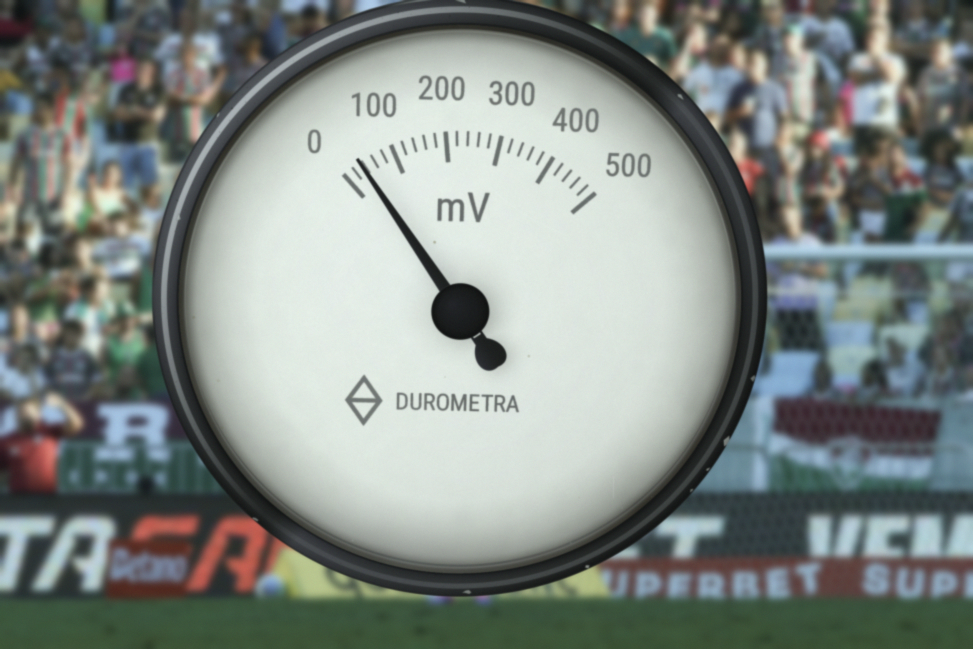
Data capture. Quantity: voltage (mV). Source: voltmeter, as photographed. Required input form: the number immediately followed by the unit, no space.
40mV
